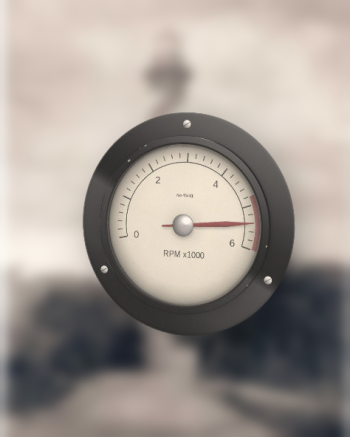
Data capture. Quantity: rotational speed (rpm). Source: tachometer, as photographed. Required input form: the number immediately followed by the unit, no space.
5400rpm
